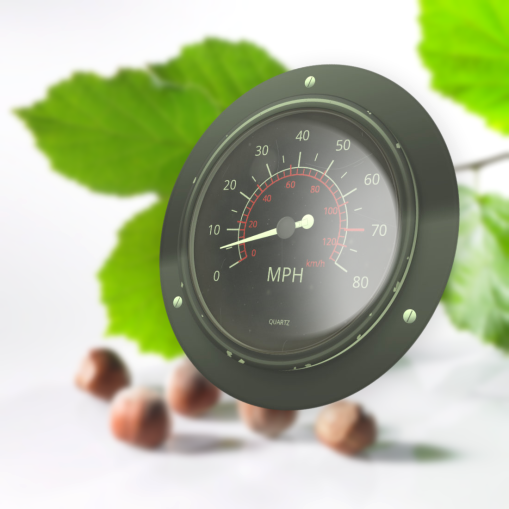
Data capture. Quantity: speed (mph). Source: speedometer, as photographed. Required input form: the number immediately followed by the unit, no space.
5mph
